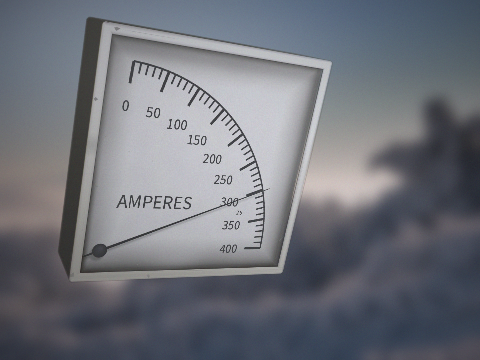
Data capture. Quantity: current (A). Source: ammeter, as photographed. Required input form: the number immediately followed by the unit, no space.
300A
